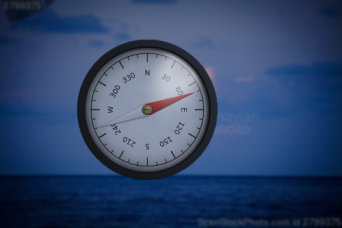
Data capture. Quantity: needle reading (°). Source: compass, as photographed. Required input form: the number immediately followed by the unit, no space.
70°
